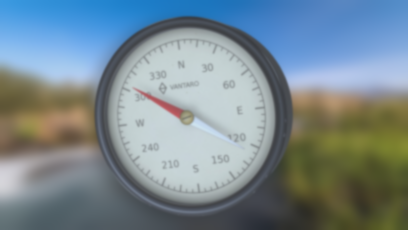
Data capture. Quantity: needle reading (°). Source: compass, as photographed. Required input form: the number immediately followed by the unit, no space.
305°
